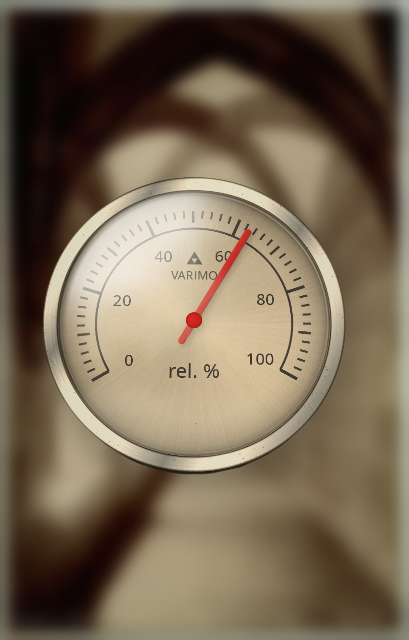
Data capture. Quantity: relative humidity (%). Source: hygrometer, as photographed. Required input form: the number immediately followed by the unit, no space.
63%
